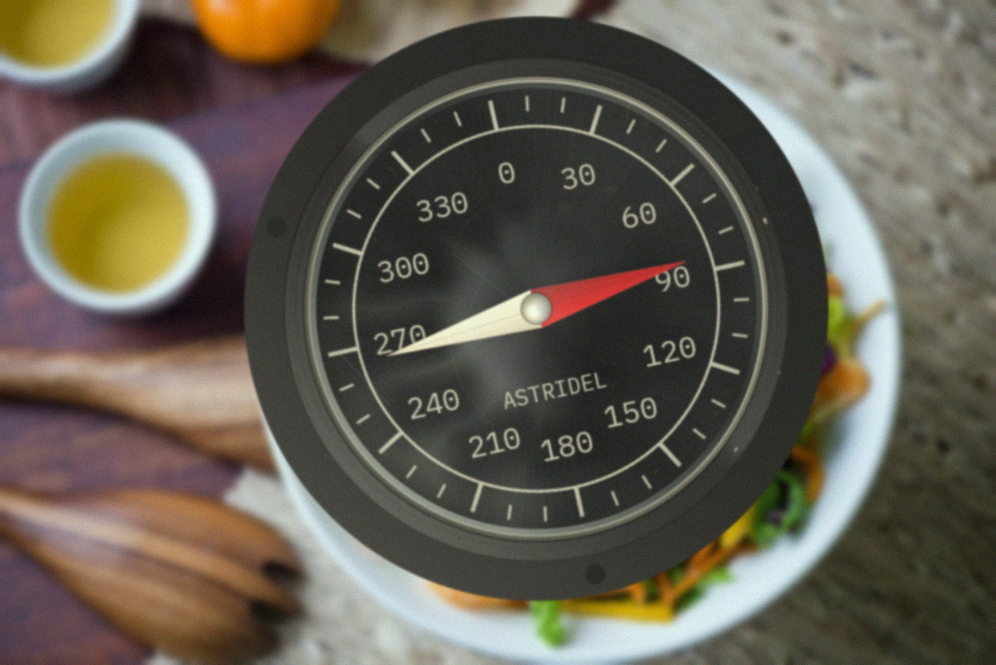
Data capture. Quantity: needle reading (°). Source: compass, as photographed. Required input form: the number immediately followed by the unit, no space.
85°
